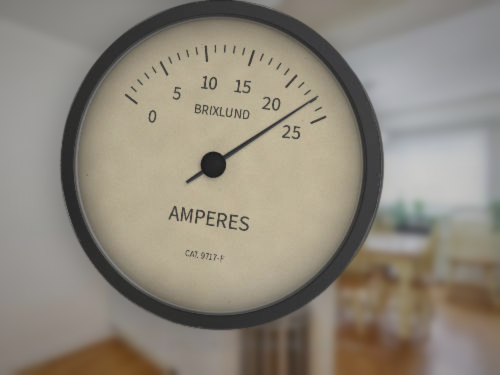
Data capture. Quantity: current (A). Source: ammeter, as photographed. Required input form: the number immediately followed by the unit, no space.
23A
